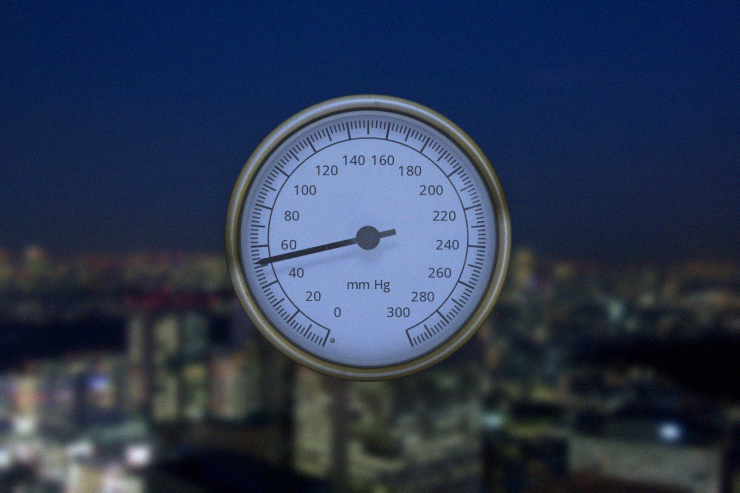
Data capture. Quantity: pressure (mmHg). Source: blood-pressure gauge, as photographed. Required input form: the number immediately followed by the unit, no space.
52mmHg
